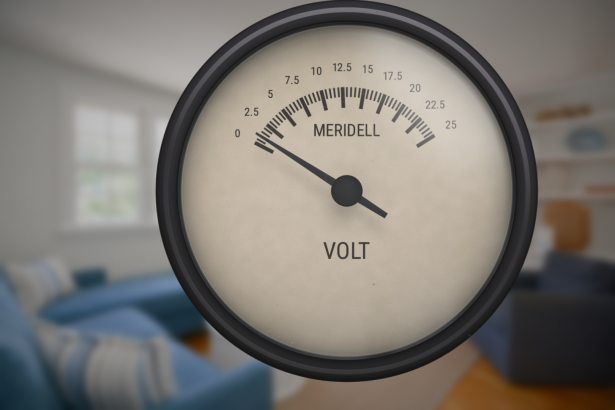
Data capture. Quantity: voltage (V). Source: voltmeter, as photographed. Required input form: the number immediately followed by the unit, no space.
1V
